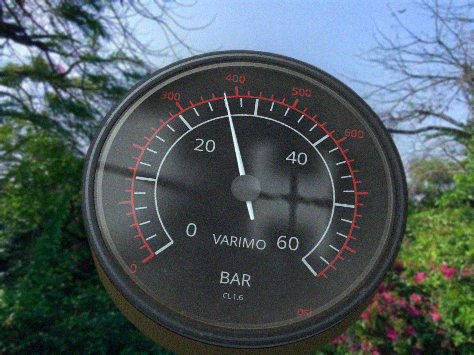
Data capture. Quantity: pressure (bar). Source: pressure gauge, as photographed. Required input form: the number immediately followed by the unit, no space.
26bar
